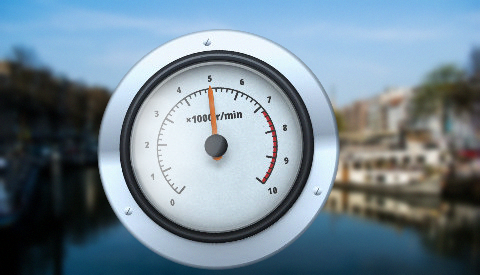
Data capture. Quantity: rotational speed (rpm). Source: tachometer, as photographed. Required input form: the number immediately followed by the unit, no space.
5000rpm
